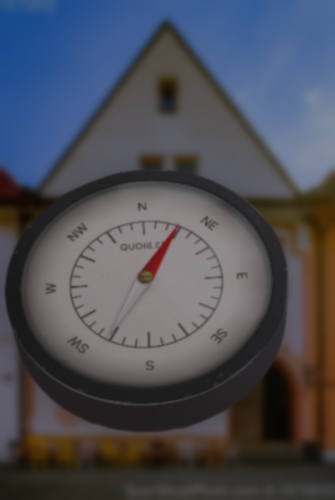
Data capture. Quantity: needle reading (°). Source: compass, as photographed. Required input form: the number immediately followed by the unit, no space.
30°
